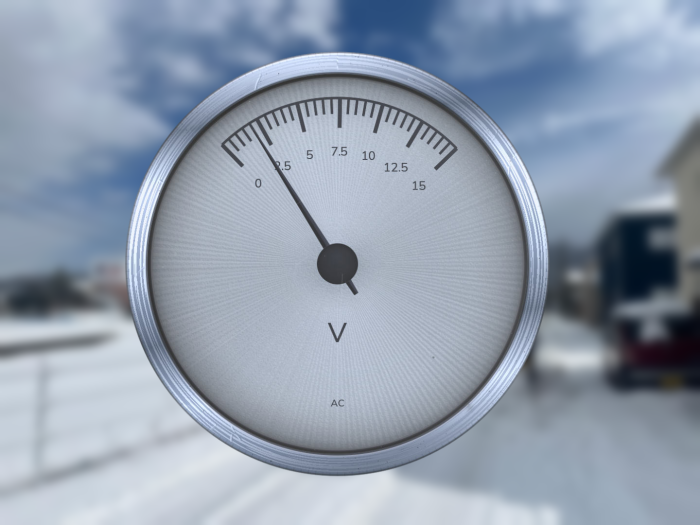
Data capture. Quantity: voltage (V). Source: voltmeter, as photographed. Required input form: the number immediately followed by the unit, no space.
2V
